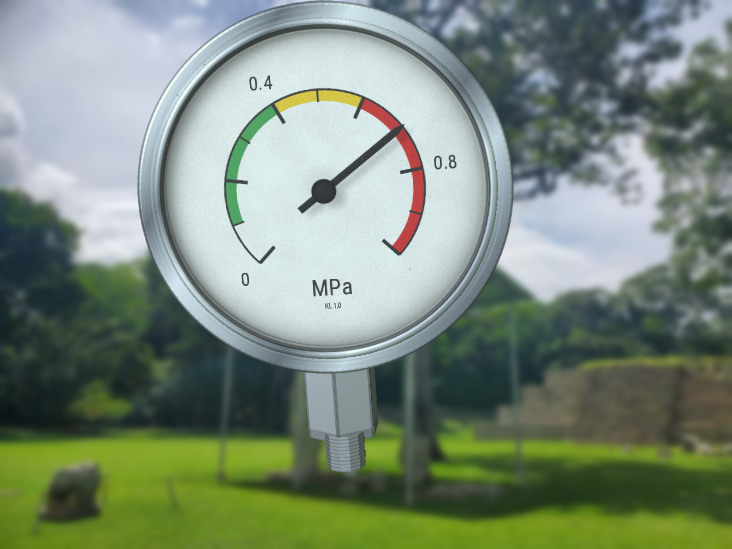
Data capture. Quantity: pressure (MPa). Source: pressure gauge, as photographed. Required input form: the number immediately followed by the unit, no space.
0.7MPa
